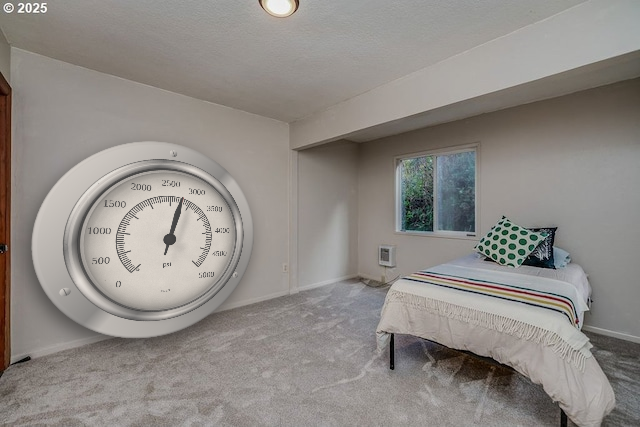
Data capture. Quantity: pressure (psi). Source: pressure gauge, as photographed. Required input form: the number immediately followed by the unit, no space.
2750psi
